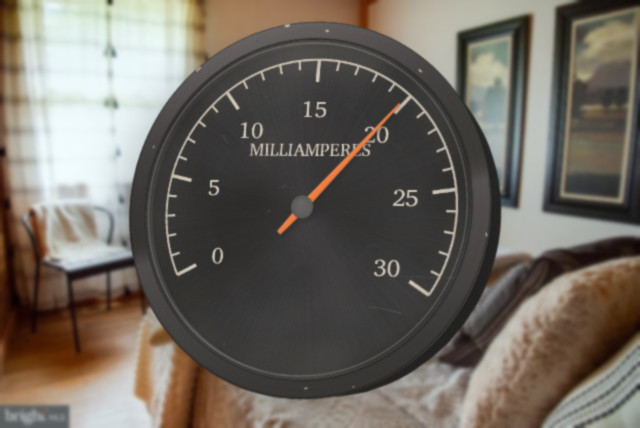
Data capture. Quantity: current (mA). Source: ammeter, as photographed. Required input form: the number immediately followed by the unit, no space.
20mA
